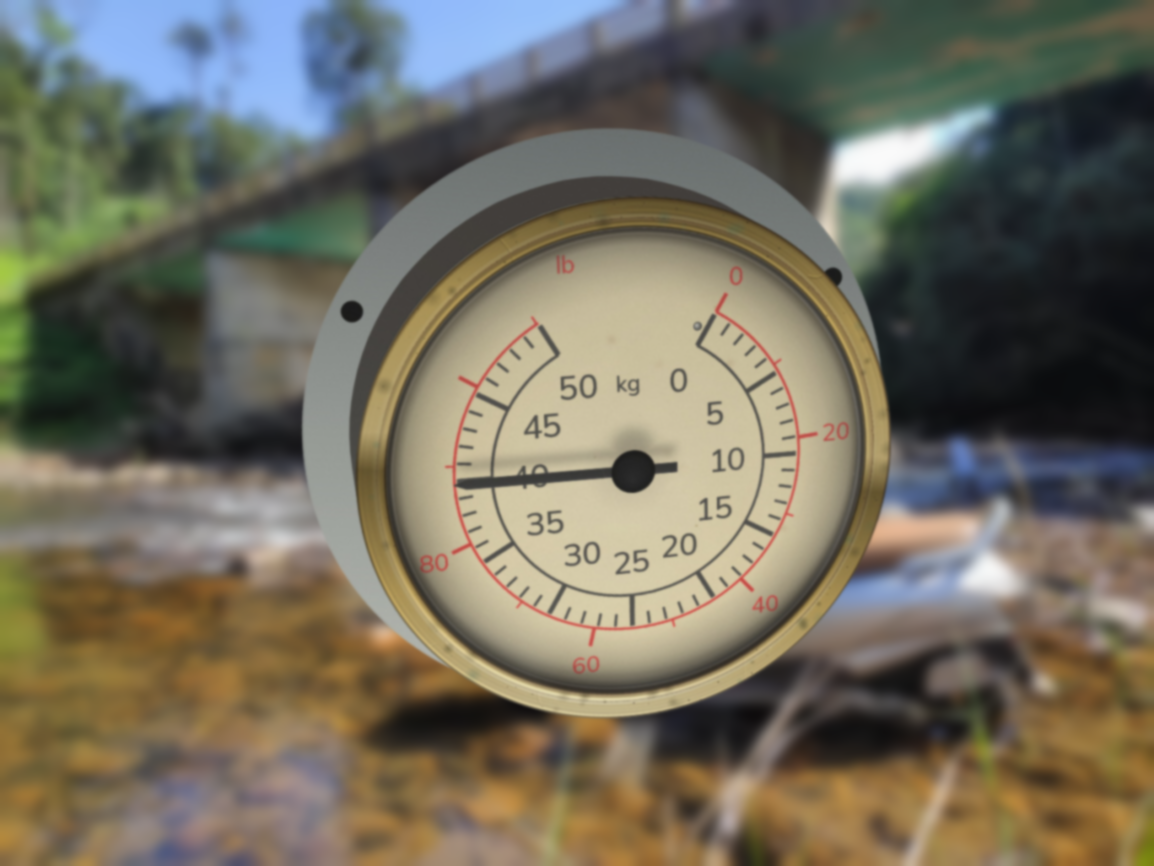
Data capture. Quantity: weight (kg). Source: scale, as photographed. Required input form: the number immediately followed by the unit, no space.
40kg
